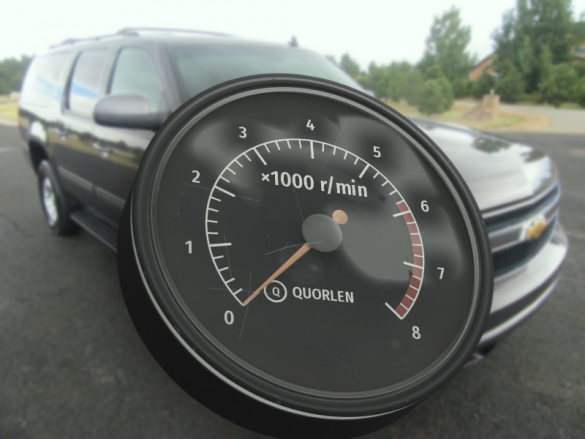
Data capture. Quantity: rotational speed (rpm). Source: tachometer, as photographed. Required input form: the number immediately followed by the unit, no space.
0rpm
